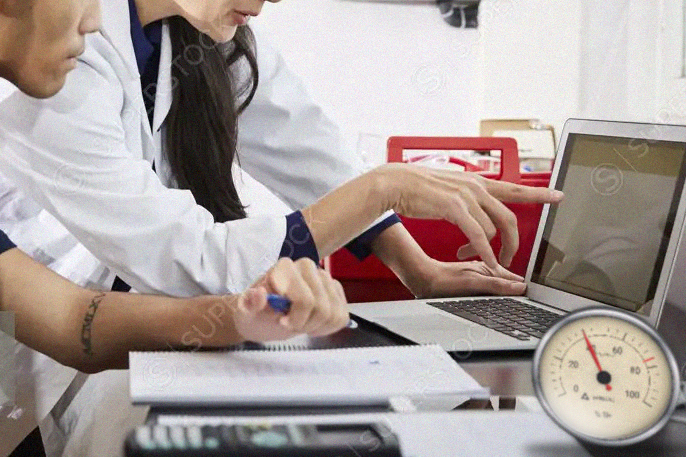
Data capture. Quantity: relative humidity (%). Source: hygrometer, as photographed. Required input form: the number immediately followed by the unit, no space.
40%
